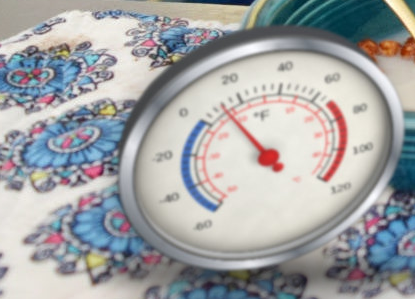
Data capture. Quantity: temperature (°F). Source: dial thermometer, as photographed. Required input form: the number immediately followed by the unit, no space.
12°F
